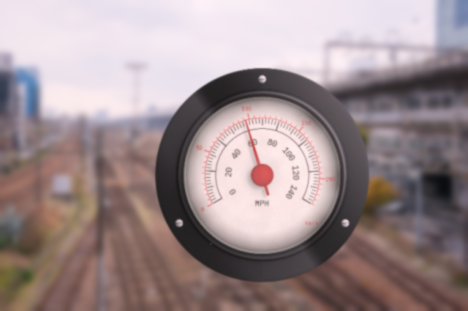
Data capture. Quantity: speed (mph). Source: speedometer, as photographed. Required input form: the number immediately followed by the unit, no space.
60mph
